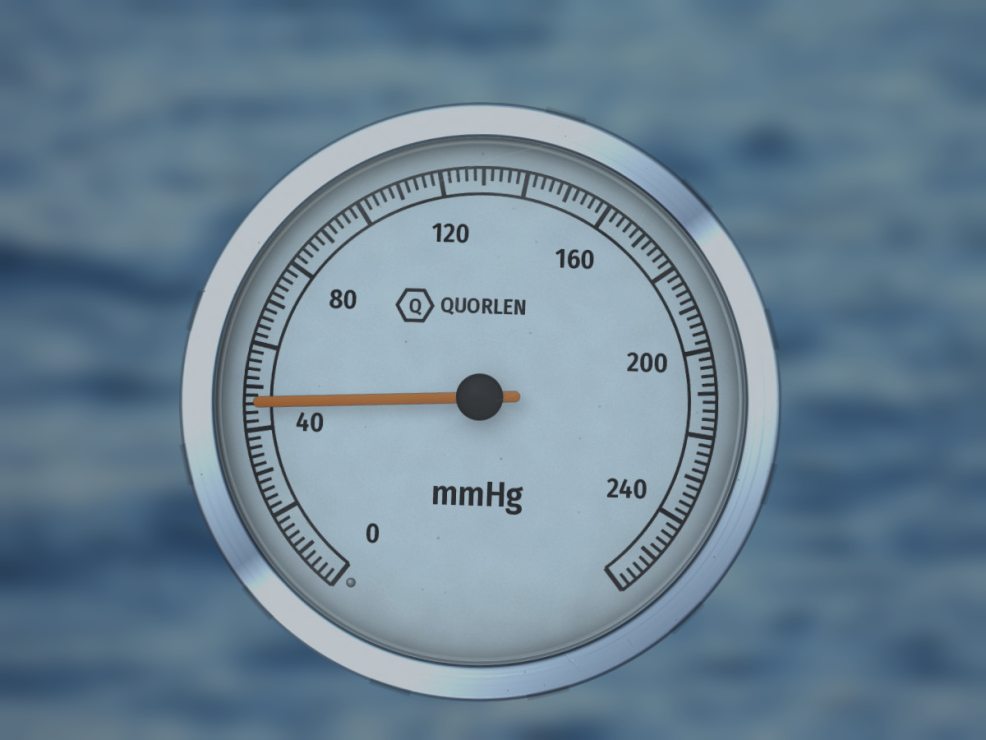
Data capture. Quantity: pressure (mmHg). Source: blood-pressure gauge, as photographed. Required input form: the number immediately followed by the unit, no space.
46mmHg
